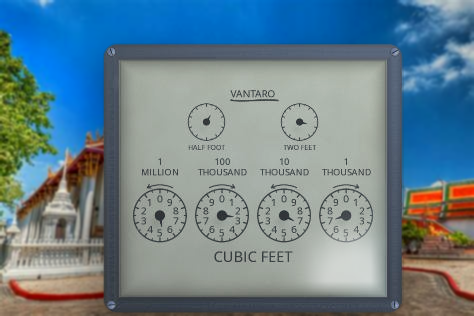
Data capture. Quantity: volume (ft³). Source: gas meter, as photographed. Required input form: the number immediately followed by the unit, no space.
526700ft³
